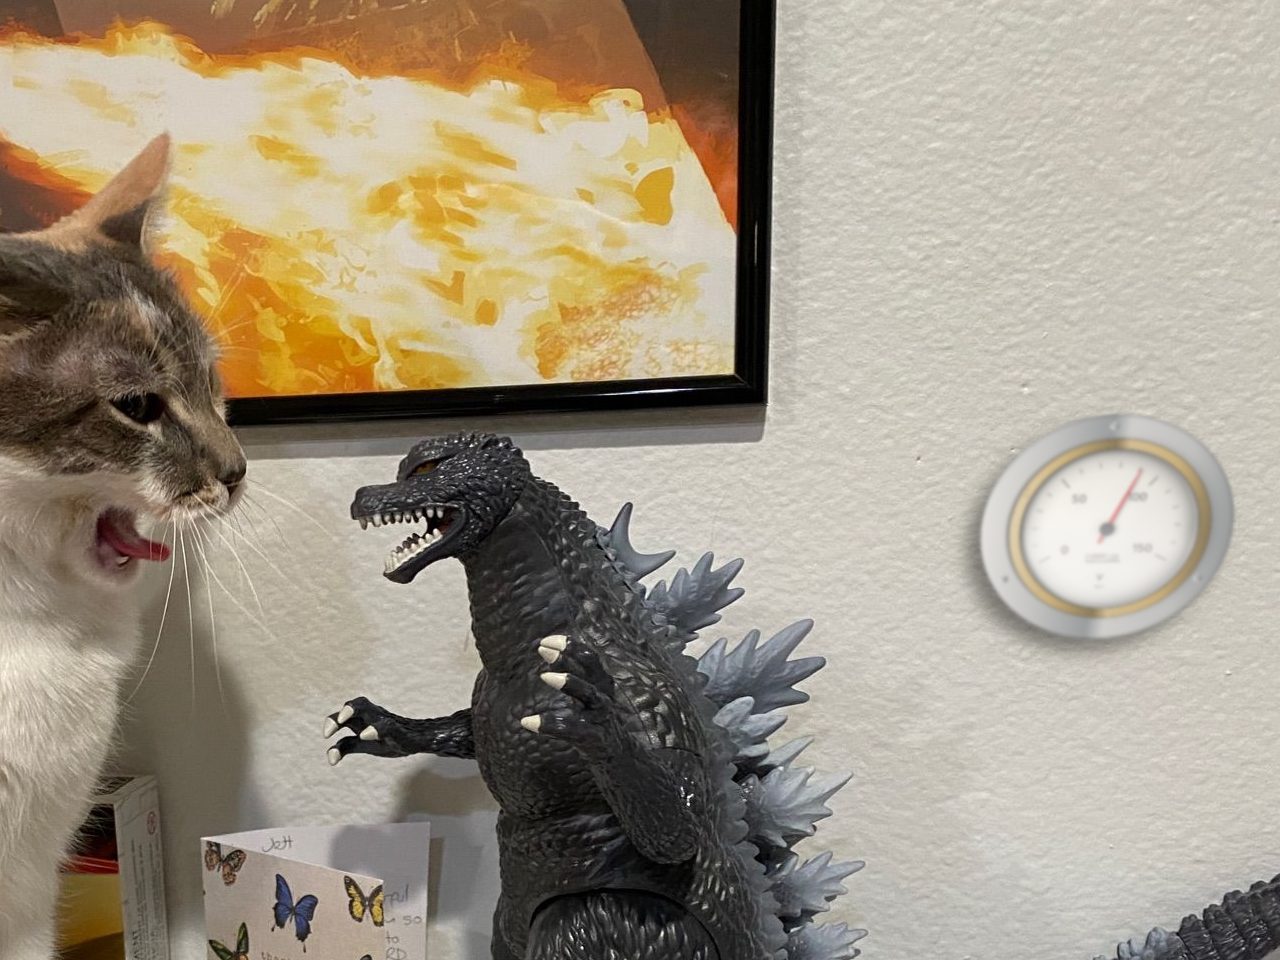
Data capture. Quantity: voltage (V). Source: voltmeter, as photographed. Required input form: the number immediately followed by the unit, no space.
90V
